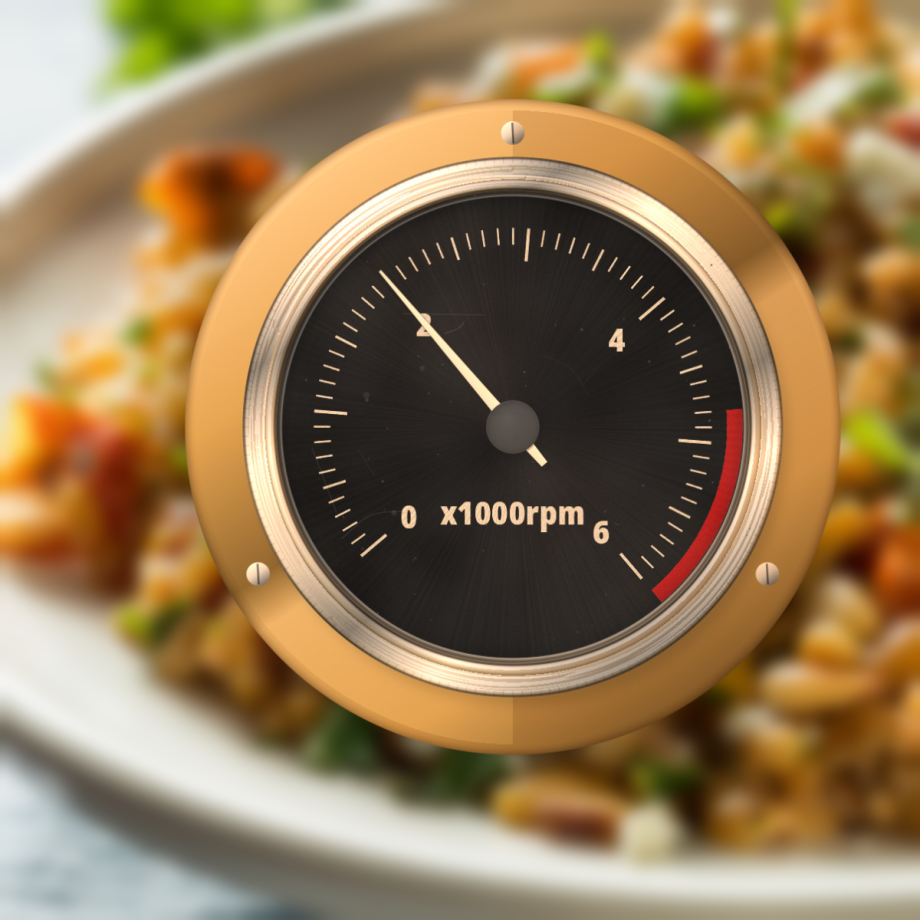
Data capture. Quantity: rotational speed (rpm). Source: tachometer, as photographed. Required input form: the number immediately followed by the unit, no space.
2000rpm
